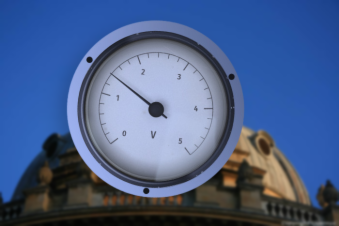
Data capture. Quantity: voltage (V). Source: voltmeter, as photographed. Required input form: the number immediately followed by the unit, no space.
1.4V
